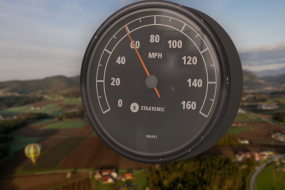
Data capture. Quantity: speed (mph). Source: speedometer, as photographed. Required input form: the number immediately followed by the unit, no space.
60mph
